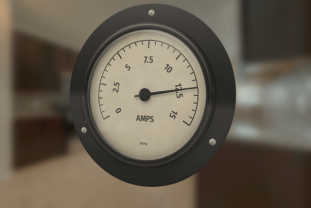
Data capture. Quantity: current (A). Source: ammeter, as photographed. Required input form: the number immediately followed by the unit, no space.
12.5A
